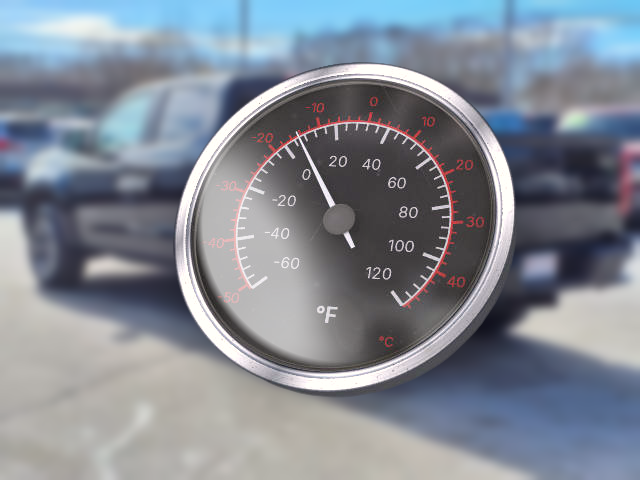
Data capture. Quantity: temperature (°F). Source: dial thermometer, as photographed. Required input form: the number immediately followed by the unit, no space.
6°F
